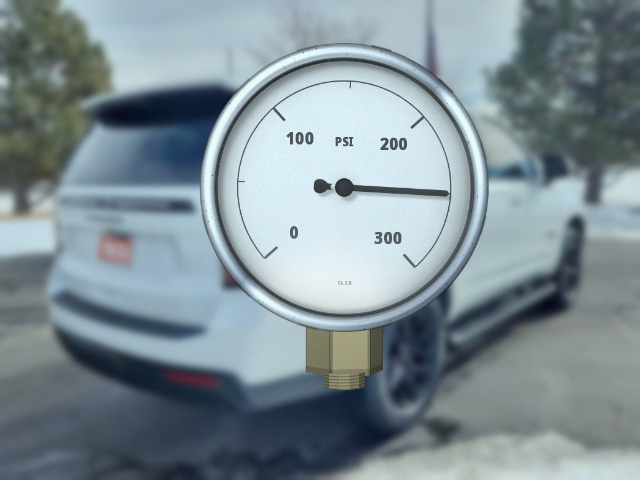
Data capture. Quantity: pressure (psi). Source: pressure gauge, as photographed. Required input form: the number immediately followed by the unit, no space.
250psi
